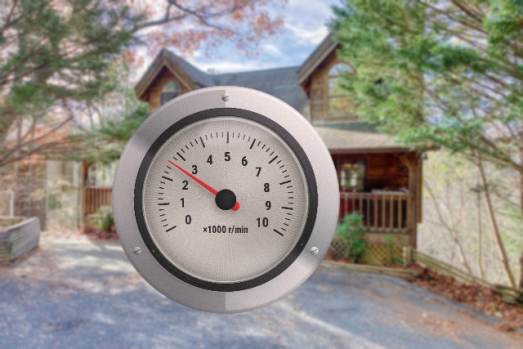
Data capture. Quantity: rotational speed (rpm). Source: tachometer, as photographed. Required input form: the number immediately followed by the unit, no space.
2600rpm
